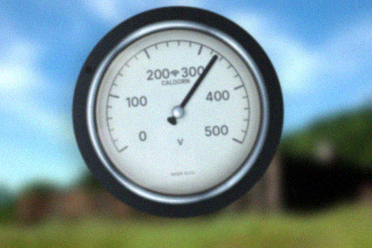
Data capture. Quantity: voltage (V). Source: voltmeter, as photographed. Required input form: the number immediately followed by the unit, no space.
330V
